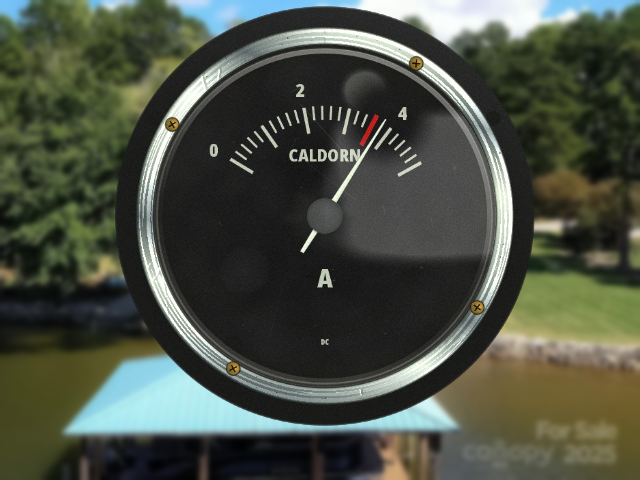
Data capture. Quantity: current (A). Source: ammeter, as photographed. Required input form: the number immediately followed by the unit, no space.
3.8A
